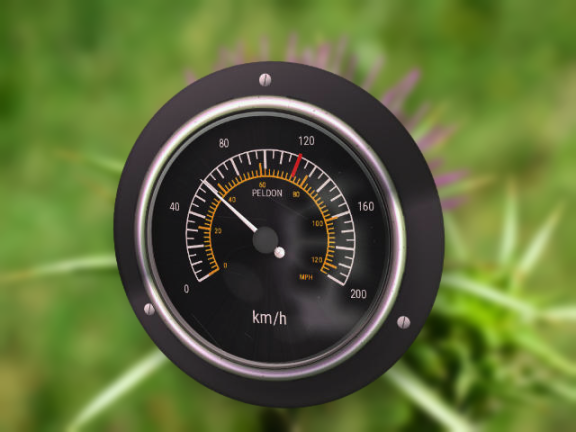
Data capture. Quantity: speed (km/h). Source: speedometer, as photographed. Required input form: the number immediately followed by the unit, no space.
60km/h
